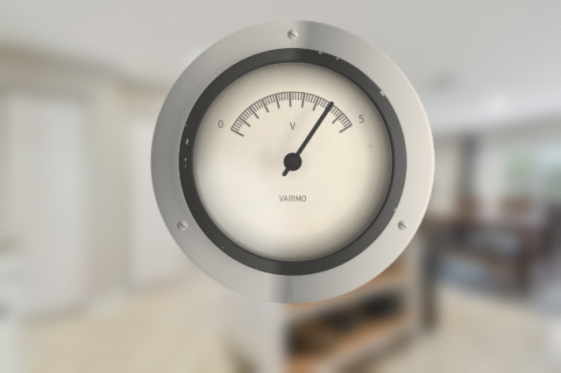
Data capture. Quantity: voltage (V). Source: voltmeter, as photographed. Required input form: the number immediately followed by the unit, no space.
4V
